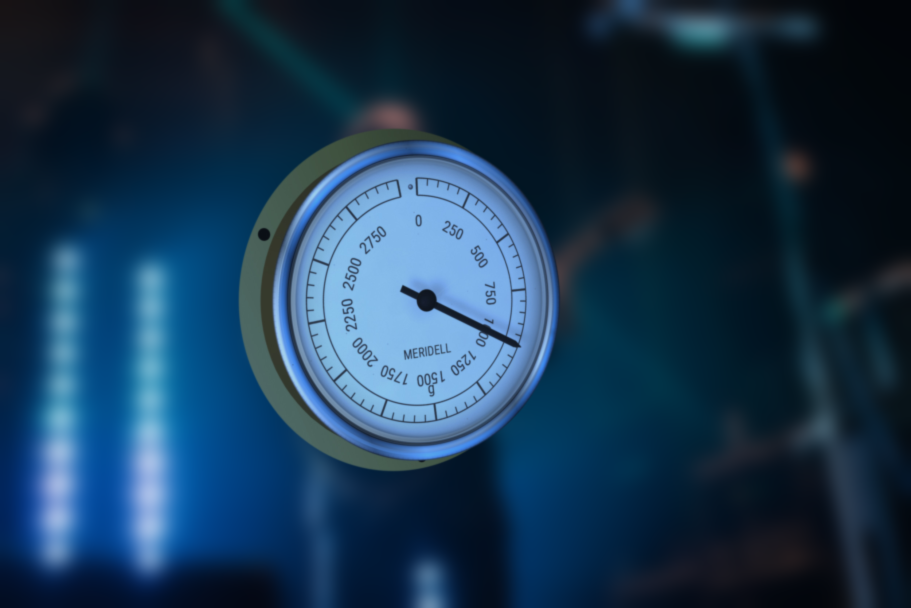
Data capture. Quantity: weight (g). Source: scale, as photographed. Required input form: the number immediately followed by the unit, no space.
1000g
